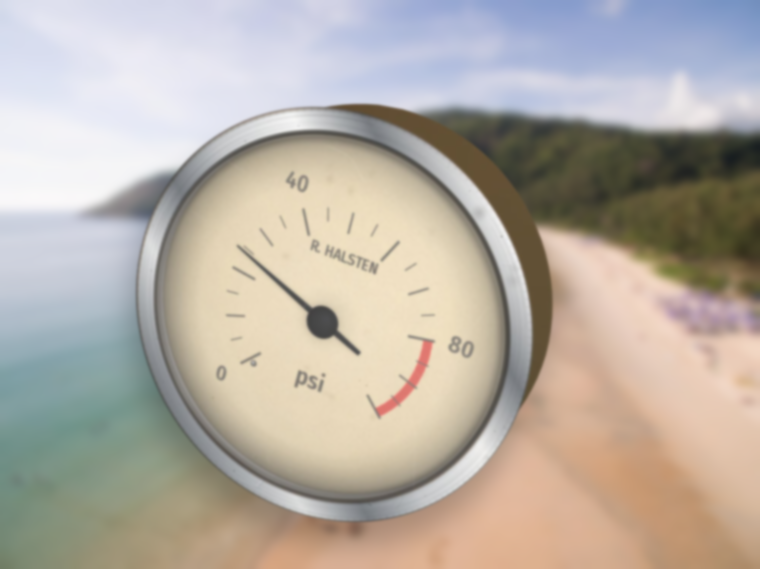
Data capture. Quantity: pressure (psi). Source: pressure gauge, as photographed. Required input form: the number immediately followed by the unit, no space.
25psi
